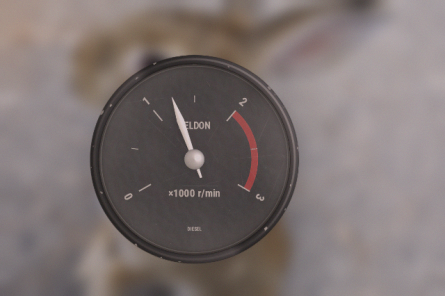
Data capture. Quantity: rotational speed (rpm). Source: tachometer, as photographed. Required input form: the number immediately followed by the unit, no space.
1250rpm
